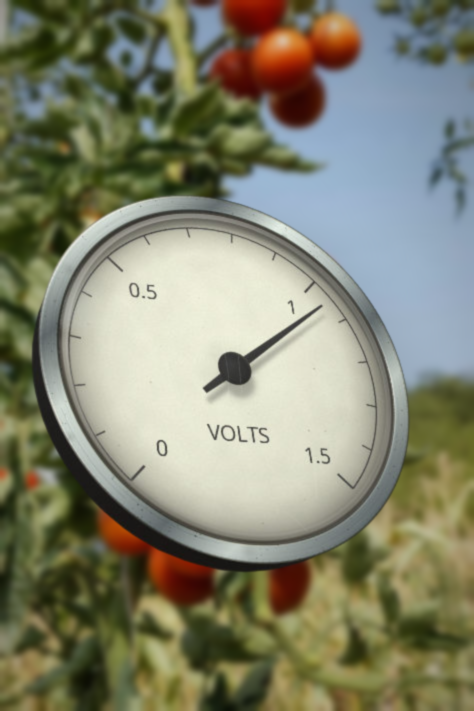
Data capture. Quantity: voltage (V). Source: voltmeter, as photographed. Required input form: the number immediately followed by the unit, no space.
1.05V
